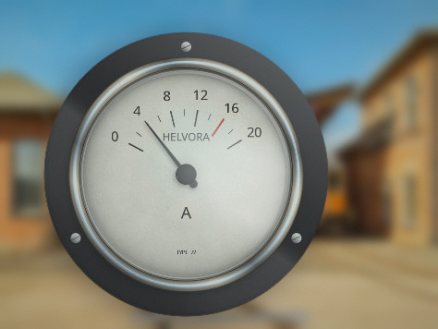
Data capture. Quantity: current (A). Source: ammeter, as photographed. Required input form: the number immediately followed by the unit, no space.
4A
